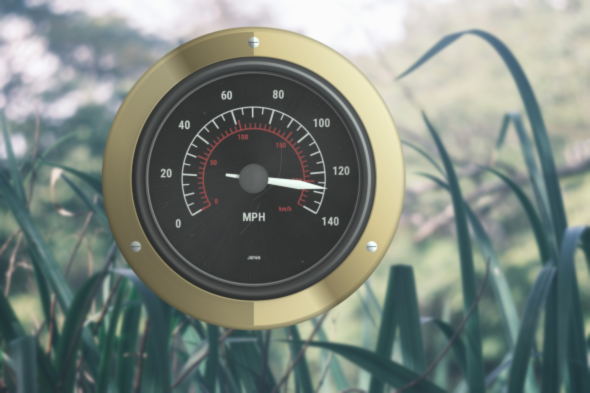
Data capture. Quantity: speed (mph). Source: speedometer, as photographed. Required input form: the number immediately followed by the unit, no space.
127.5mph
